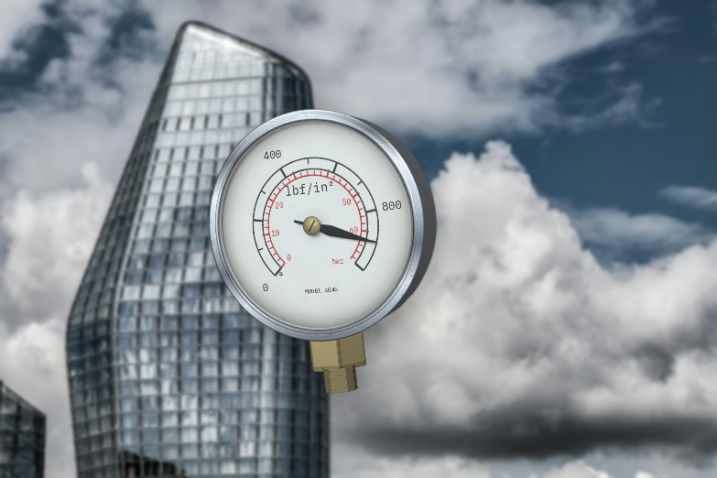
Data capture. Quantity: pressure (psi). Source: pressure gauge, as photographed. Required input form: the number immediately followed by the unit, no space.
900psi
